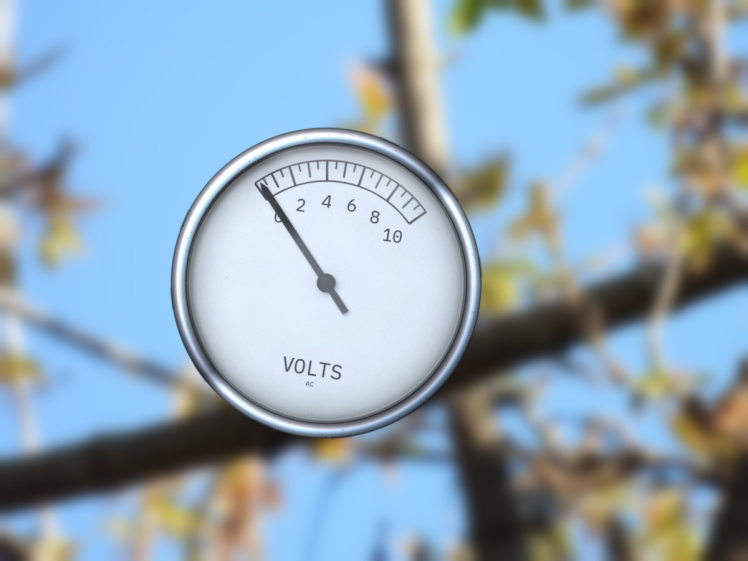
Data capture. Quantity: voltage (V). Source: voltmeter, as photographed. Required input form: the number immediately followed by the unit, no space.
0.25V
